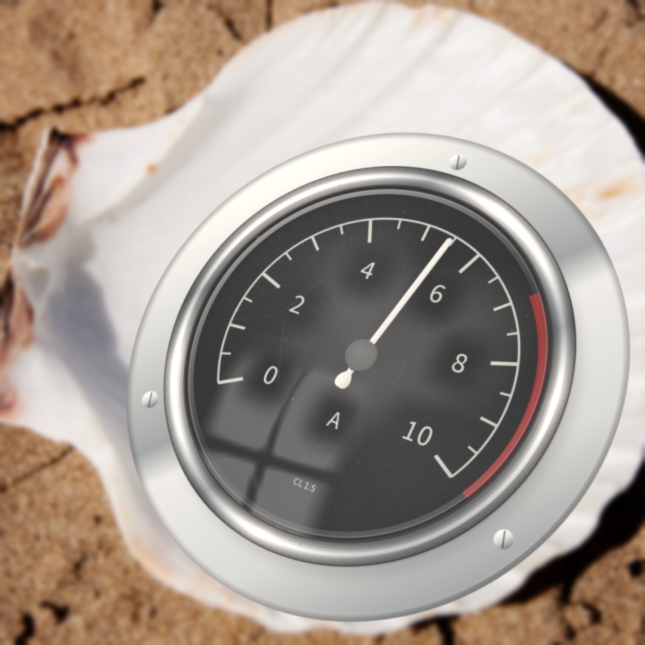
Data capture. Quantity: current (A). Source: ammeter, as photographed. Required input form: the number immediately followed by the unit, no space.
5.5A
